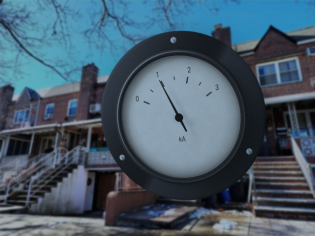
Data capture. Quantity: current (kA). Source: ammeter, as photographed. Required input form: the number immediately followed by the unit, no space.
1kA
